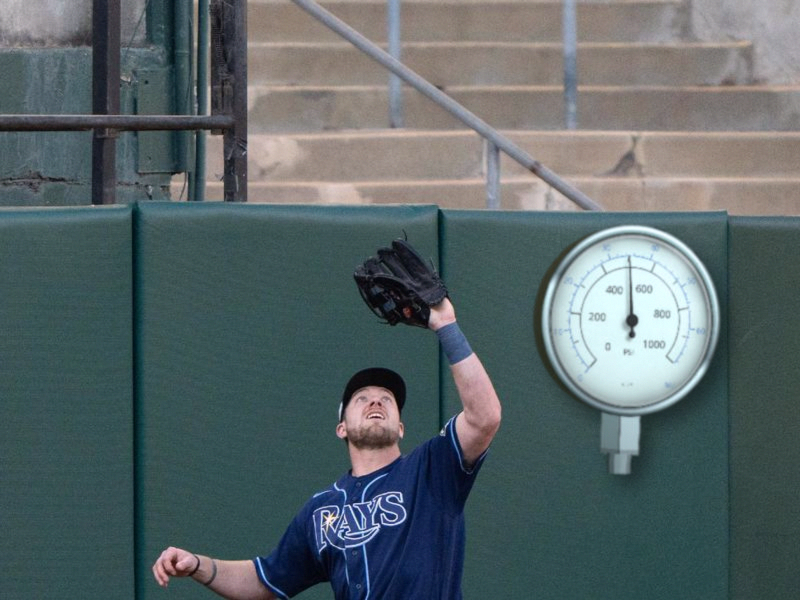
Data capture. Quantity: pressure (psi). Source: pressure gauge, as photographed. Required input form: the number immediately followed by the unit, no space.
500psi
